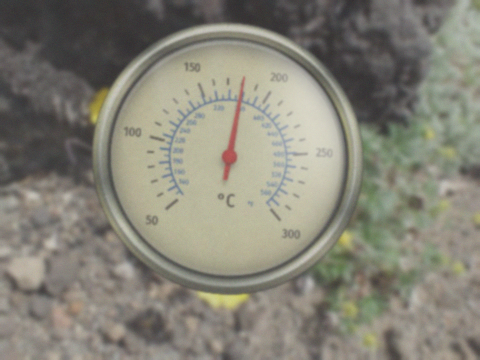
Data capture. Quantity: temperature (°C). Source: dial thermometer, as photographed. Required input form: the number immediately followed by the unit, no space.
180°C
